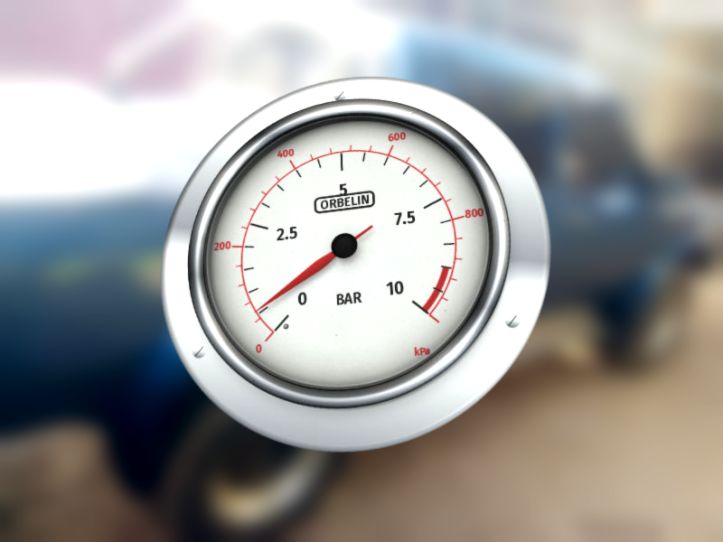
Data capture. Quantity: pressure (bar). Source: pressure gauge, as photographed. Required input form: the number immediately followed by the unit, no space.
0.5bar
